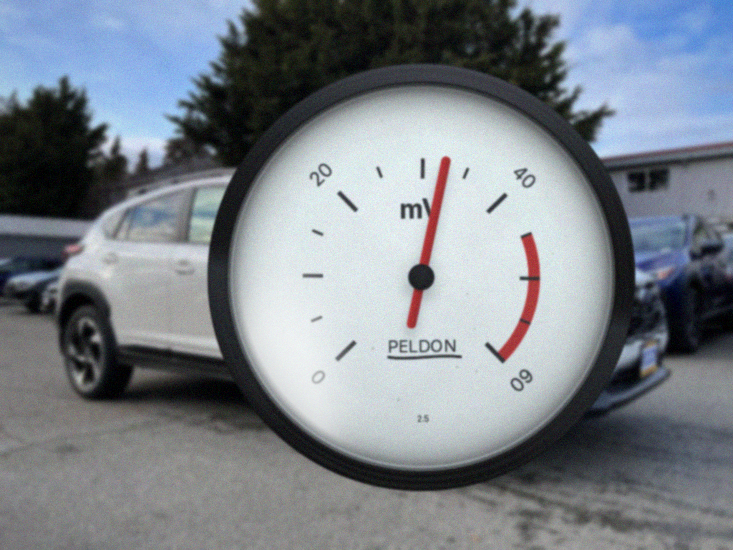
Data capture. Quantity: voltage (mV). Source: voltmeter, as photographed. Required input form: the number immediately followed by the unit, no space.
32.5mV
